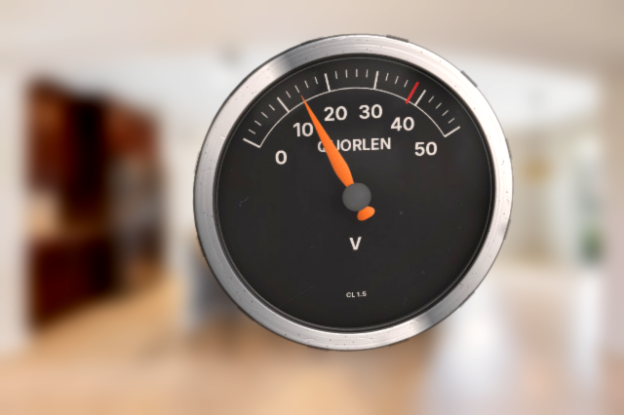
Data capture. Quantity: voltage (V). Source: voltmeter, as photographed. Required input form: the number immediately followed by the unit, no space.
14V
